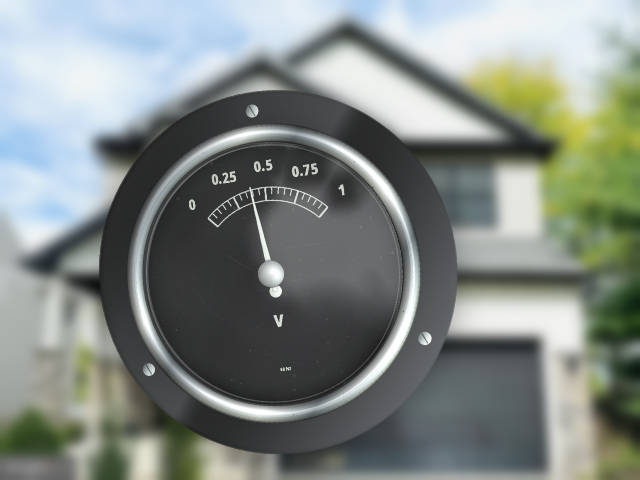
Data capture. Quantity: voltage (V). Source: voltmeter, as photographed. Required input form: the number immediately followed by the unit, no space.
0.4V
